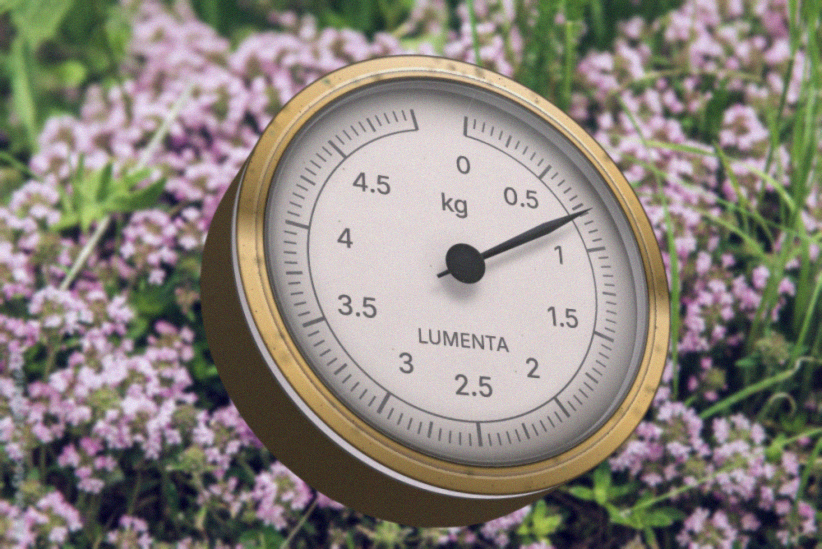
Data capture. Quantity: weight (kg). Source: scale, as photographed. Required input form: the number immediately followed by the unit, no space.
0.8kg
